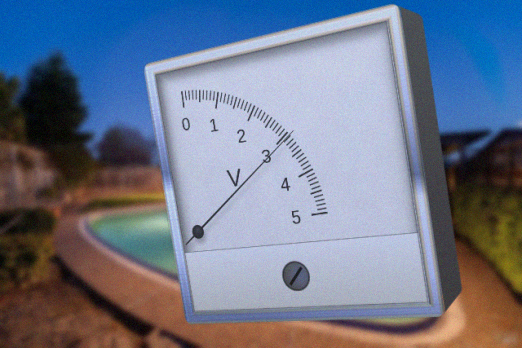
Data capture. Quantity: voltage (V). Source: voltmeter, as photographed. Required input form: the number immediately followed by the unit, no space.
3.1V
